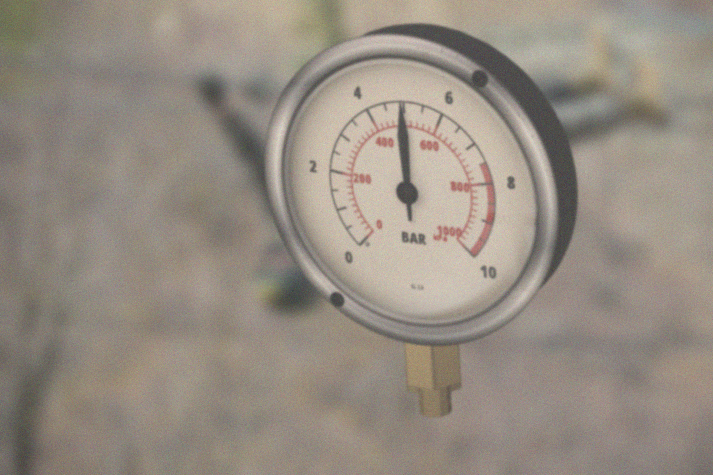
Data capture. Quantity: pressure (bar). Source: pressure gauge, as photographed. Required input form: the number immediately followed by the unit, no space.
5bar
